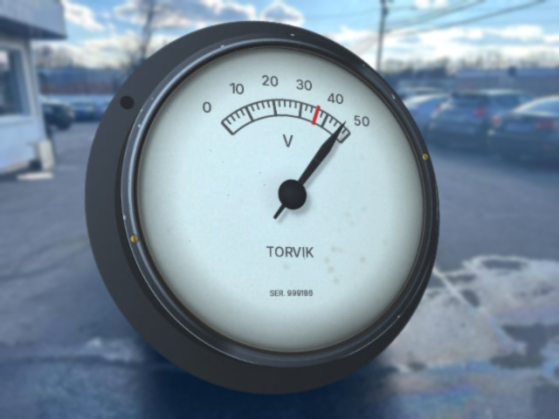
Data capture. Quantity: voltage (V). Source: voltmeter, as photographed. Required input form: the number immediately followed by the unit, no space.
46V
